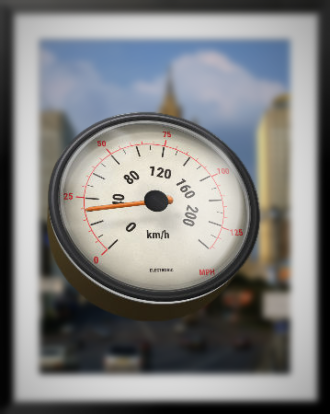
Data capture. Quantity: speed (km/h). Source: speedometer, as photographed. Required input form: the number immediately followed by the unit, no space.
30km/h
